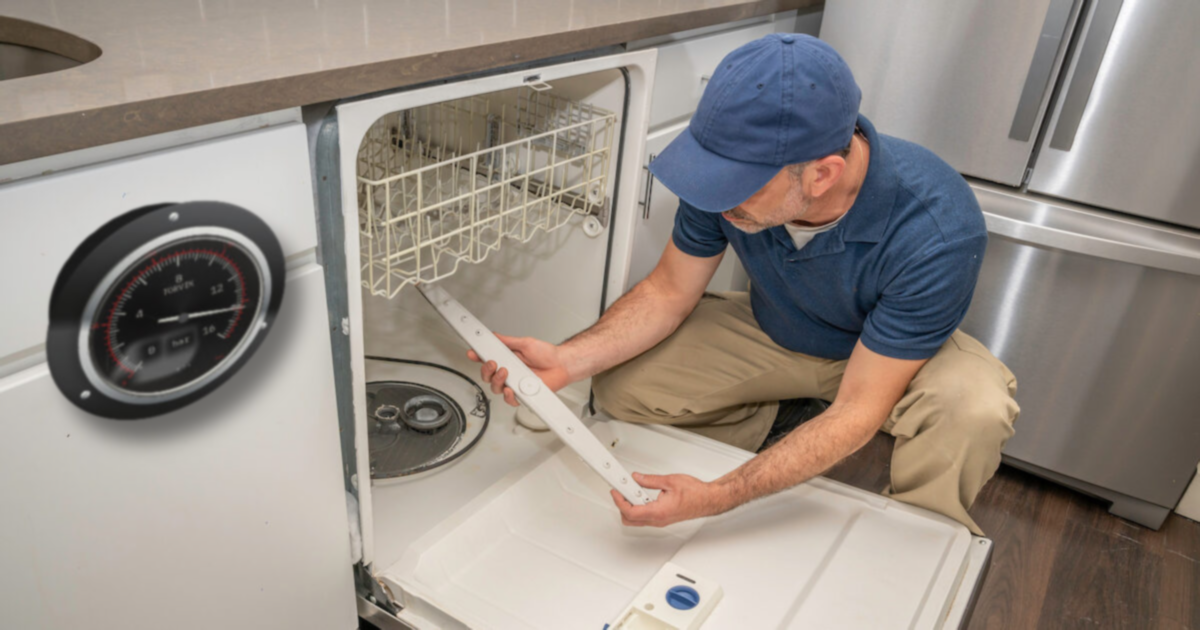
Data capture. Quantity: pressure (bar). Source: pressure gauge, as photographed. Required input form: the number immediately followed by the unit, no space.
14bar
